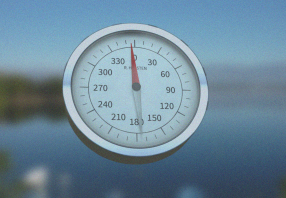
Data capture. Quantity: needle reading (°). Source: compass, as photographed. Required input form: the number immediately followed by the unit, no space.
355°
